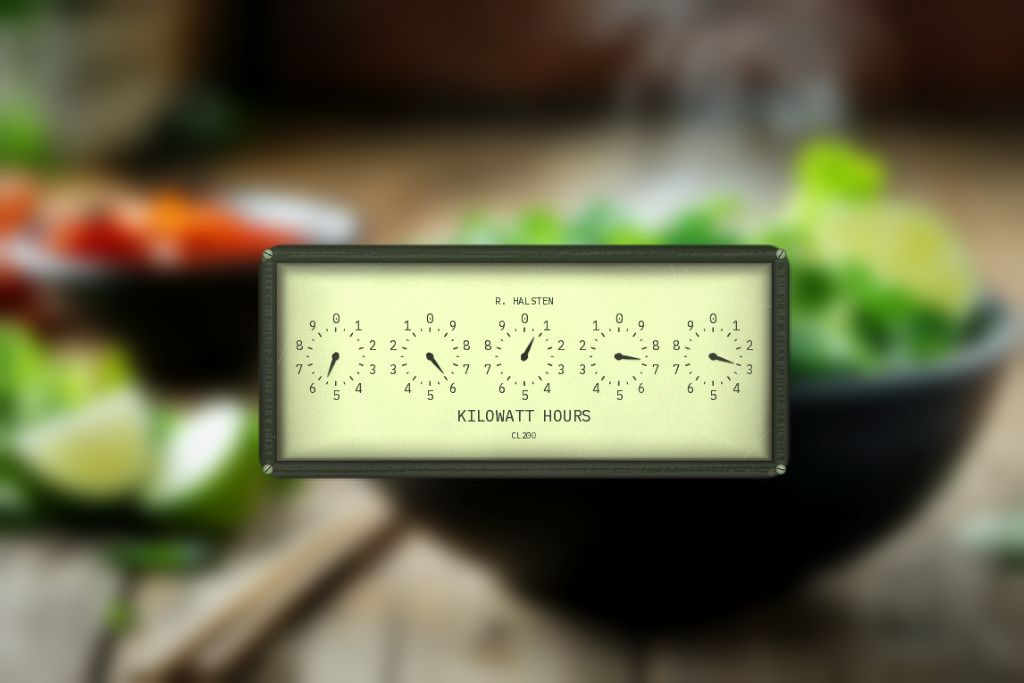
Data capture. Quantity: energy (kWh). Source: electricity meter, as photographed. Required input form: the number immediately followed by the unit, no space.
56073kWh
